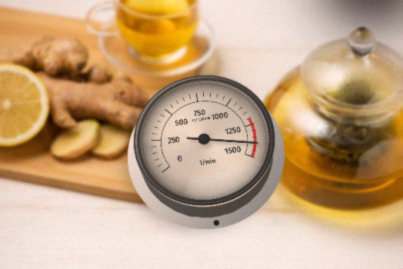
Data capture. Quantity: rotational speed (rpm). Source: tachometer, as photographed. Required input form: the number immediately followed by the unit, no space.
1400rpm
